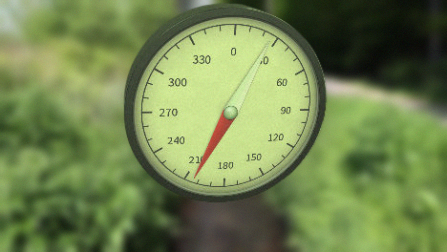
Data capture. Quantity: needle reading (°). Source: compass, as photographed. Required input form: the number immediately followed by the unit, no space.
205°
